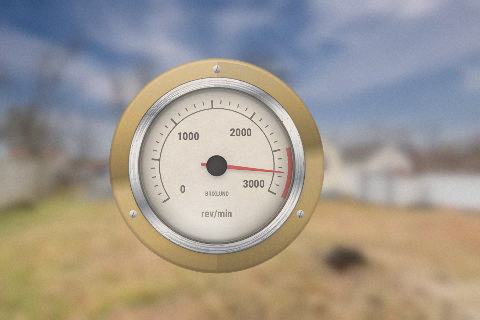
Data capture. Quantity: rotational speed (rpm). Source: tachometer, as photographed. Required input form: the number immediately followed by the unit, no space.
2750rpm
